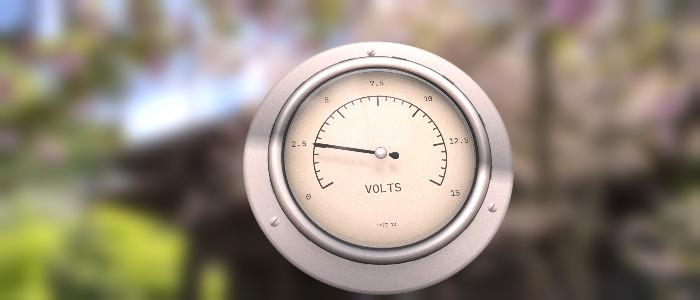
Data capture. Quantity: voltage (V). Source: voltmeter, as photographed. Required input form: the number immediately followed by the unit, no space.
2.5V
